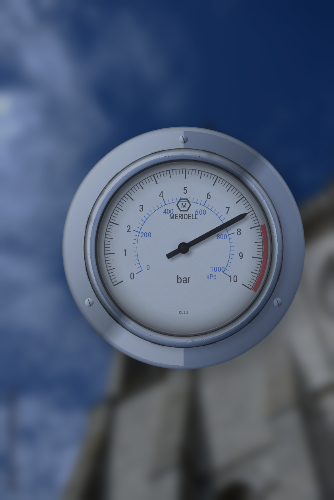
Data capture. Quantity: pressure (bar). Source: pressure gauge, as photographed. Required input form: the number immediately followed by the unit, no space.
7.5bar
